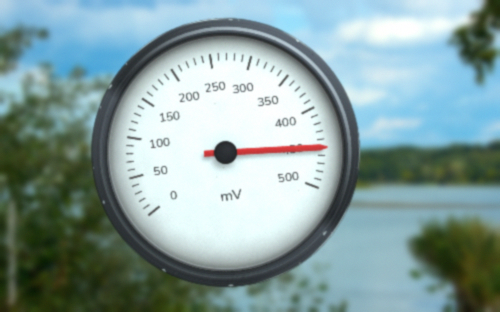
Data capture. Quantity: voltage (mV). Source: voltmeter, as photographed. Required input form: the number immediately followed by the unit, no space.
450mV
